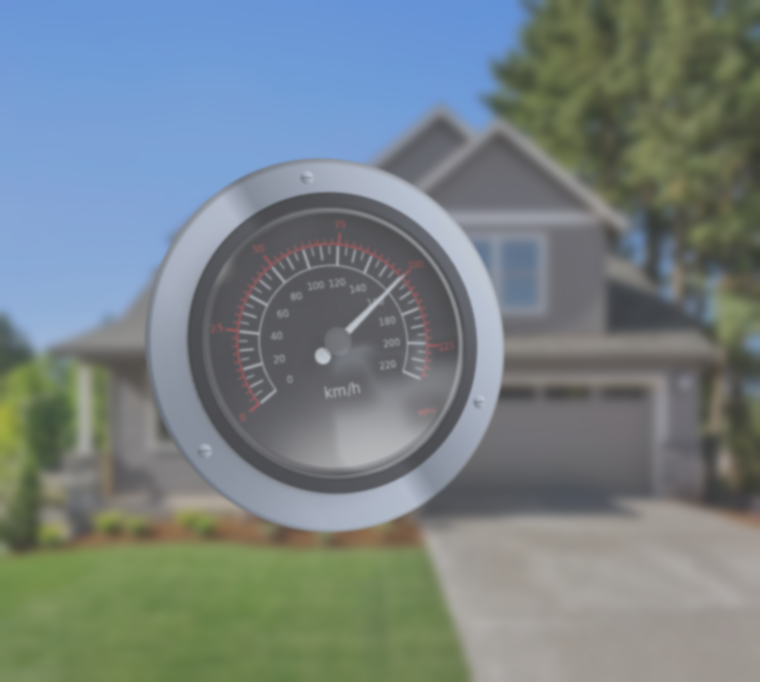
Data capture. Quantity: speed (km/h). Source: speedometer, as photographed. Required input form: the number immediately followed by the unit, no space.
160km/h
